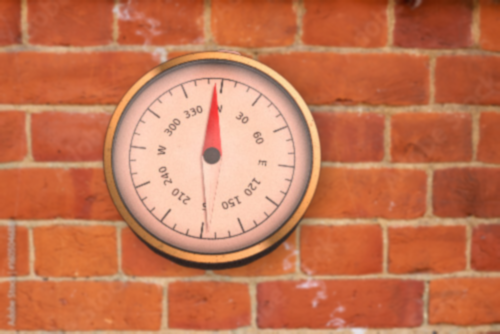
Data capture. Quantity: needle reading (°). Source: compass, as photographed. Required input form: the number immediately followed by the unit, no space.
355°
